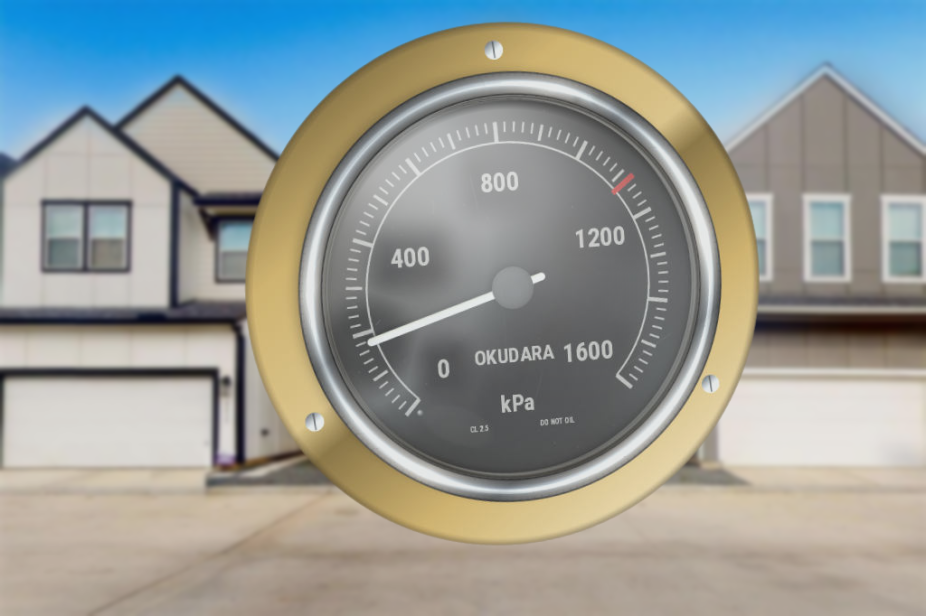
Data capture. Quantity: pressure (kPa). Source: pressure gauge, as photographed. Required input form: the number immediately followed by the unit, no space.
180kPa
